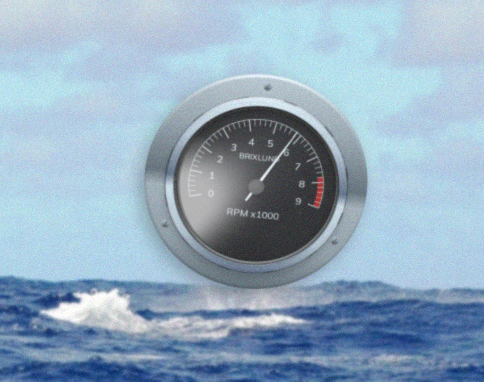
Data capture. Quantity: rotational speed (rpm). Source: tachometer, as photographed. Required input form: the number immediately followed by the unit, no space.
5800rpm
